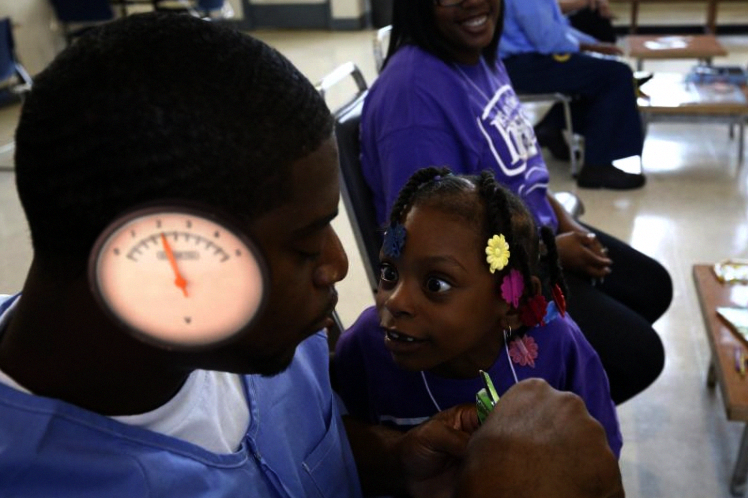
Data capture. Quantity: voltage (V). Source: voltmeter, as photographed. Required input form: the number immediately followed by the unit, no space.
2V
